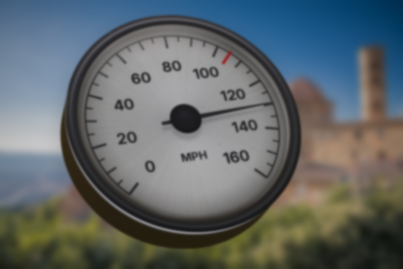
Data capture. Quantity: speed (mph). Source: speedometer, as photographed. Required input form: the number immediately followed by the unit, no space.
130mph
